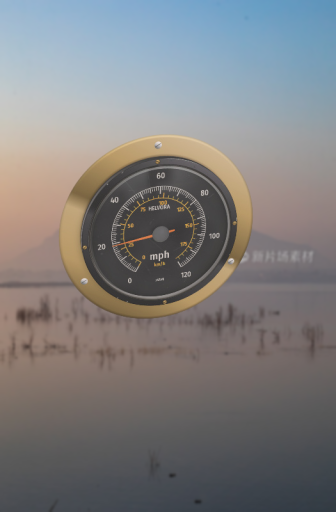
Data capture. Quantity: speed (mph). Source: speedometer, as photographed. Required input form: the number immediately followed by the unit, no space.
20mph
